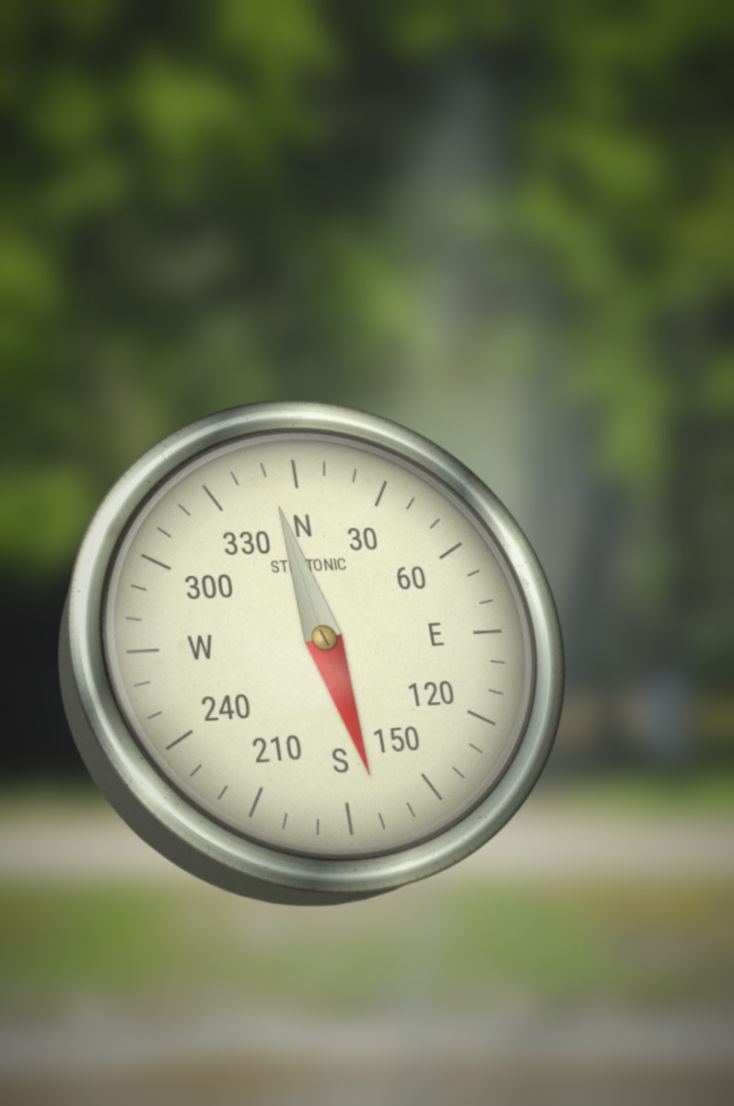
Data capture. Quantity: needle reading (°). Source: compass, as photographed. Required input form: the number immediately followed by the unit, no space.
170°
